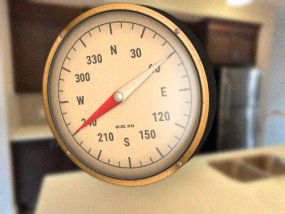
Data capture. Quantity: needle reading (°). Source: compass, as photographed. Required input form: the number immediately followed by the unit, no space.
240°
